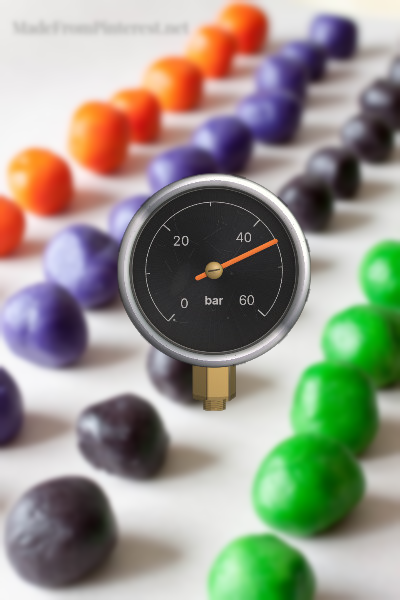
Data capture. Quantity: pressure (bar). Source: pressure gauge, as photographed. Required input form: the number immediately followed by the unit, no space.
45bar
